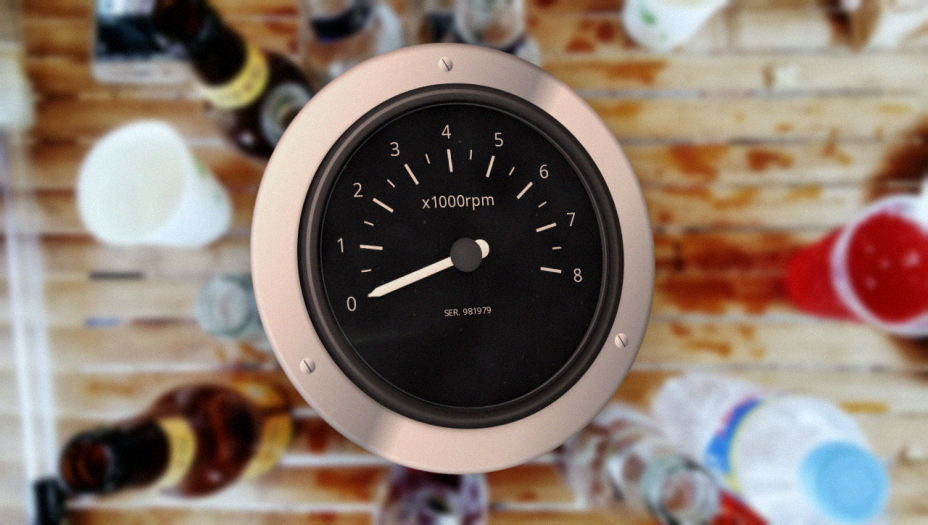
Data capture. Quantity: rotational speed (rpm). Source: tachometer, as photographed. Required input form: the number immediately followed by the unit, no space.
0rpm
